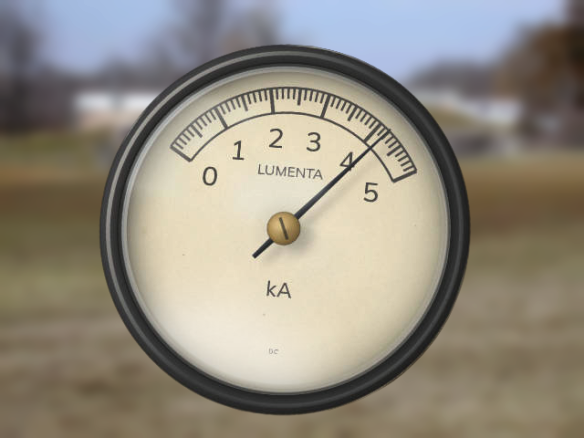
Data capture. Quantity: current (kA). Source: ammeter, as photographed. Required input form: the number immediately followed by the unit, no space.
4.2kA
